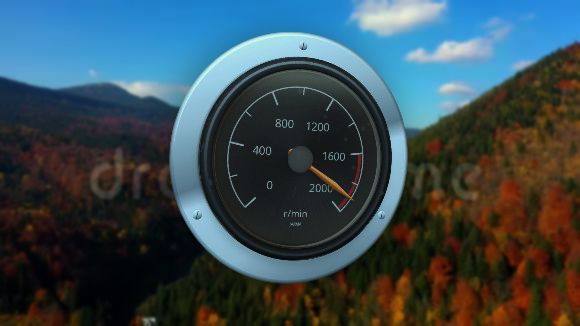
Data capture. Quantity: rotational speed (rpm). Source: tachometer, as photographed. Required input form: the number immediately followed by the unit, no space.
1900rpm
